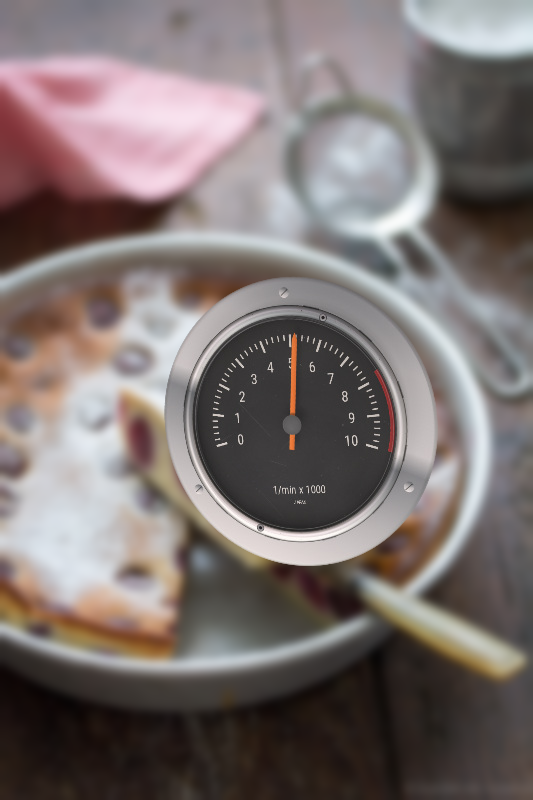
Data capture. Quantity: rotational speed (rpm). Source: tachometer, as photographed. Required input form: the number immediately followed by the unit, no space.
5200rpm
